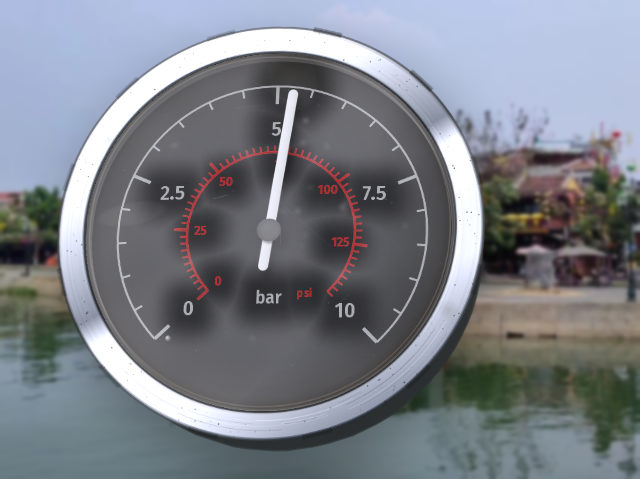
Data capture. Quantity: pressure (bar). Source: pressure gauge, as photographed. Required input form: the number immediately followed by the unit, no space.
5.25bar
